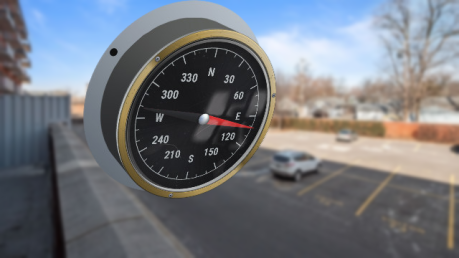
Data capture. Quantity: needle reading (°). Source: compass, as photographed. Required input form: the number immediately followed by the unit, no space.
100°
